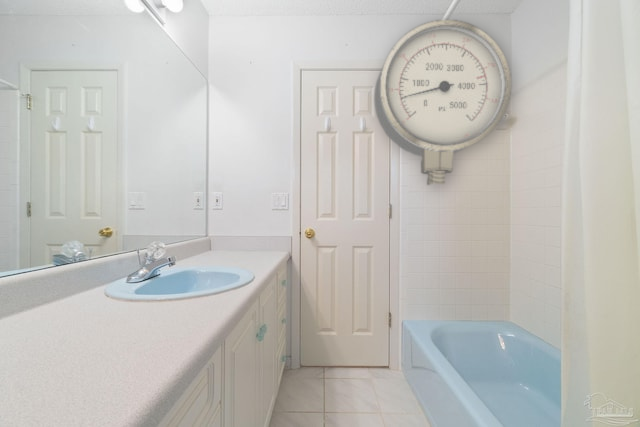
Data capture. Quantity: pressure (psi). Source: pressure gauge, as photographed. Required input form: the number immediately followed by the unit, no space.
500psi
